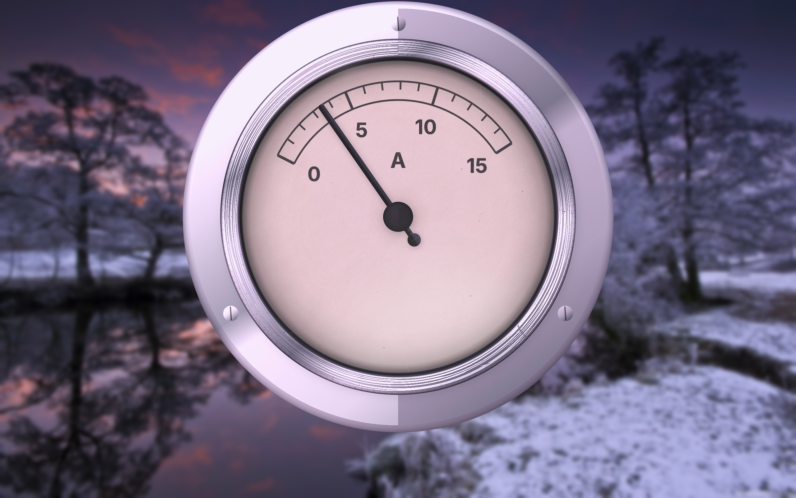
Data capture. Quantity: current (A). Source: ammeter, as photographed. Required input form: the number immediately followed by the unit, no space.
3.5A
